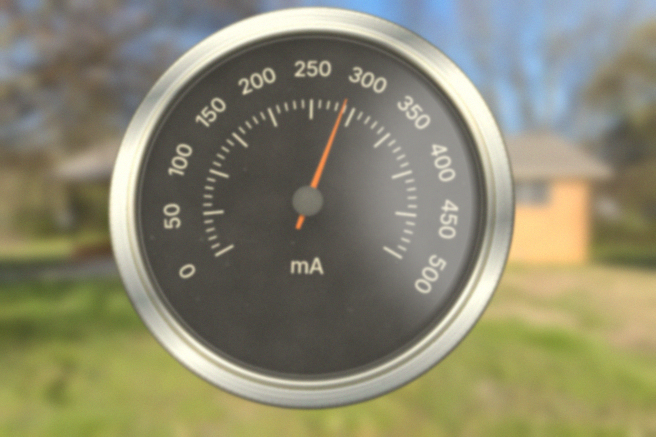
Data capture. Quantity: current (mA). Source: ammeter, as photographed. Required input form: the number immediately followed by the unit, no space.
290mA
